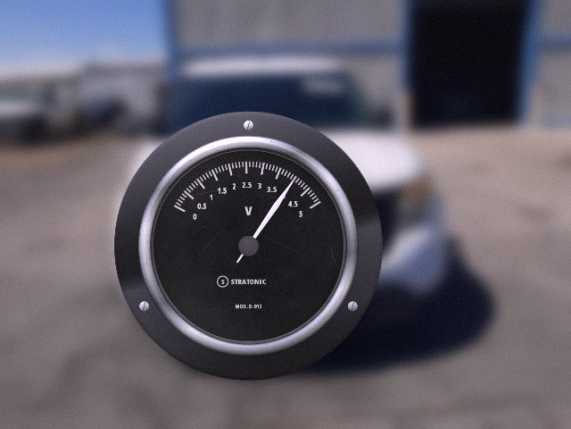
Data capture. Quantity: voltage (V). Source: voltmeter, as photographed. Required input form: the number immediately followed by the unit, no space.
4V
